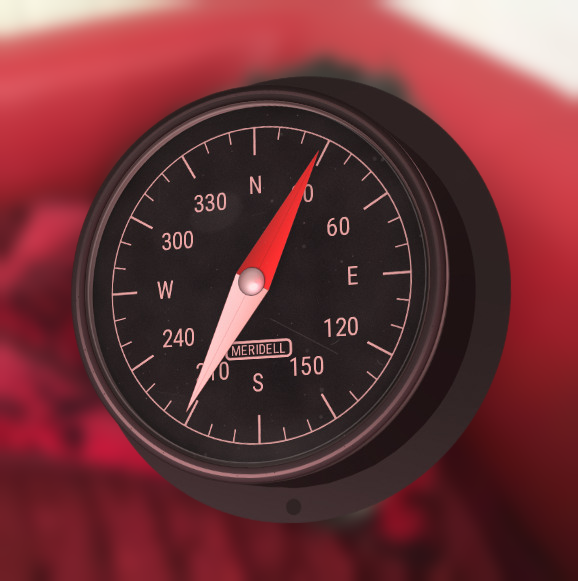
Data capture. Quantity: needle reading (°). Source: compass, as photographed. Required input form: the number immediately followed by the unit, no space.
30°
